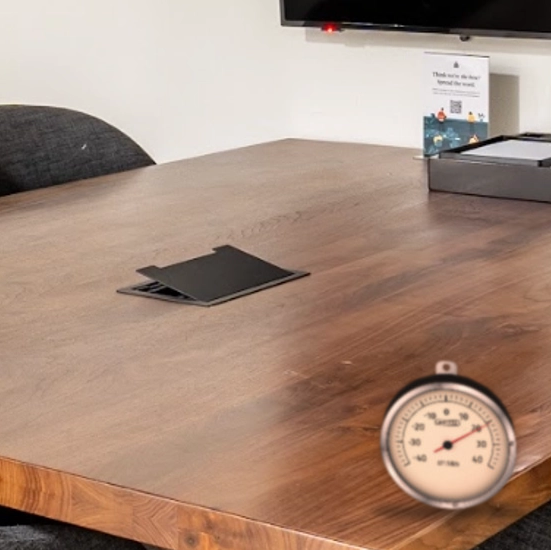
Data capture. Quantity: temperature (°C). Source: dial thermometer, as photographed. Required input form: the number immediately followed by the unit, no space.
20°C
